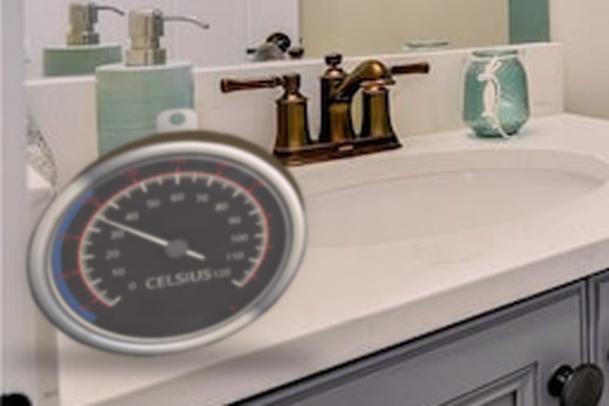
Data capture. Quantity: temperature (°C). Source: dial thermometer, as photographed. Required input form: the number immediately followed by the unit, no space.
35°C
